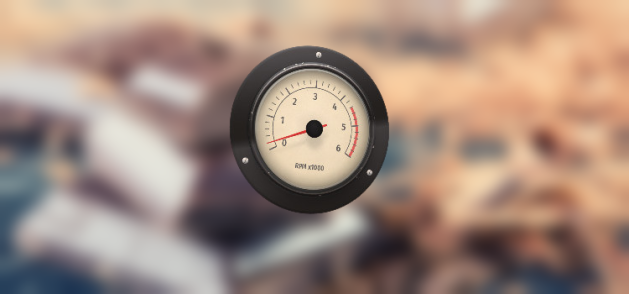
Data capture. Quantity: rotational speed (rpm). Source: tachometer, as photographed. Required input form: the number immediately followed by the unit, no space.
200rpm
